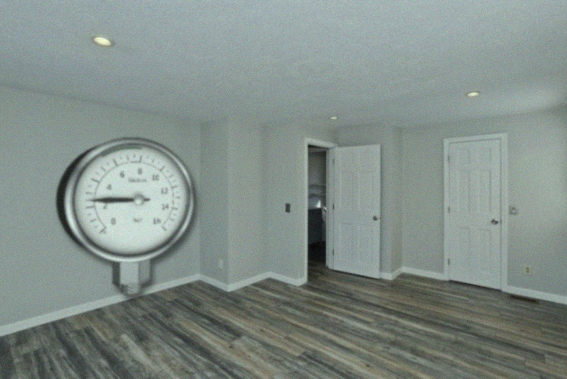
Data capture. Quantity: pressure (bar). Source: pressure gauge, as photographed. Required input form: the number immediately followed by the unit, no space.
2.5bar
